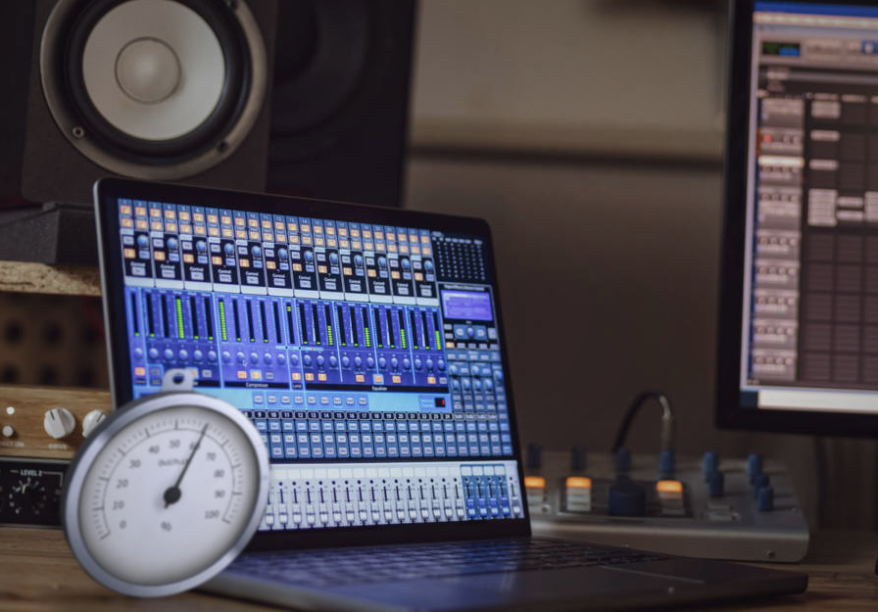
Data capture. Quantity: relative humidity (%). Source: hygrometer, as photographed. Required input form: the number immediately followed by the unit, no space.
60%
